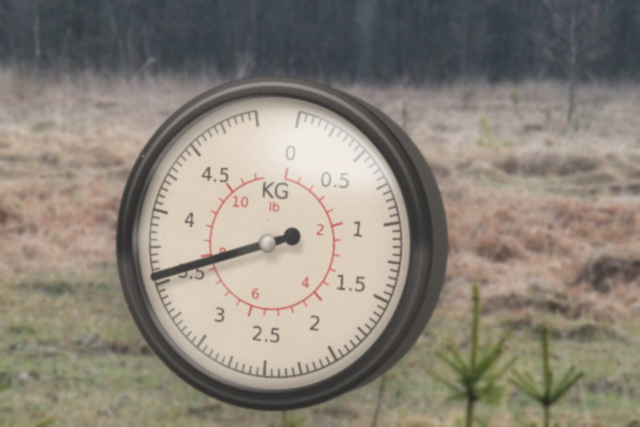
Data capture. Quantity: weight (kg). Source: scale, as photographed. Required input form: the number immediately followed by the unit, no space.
3.55kg
